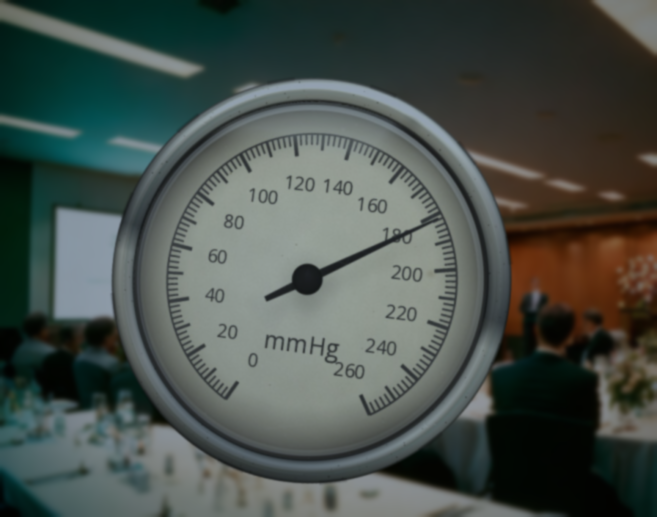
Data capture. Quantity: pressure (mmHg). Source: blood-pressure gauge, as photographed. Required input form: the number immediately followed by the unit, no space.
182mmHg
